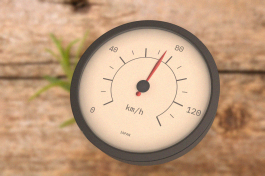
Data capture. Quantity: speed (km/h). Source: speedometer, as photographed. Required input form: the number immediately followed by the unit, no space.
75km/h
